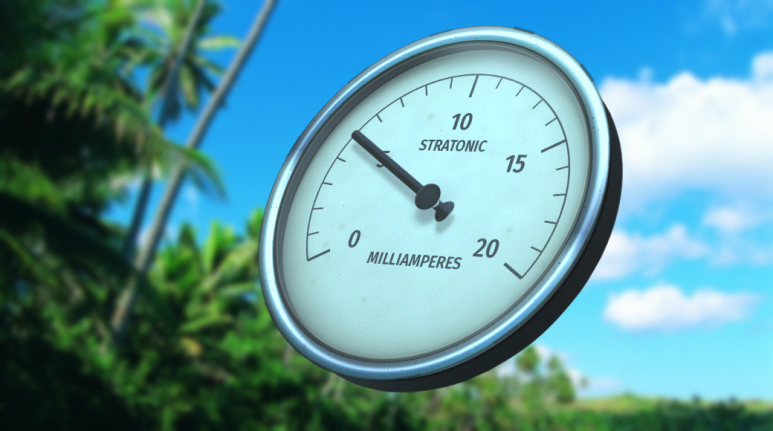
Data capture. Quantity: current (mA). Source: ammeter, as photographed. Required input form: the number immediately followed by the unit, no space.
5mA
